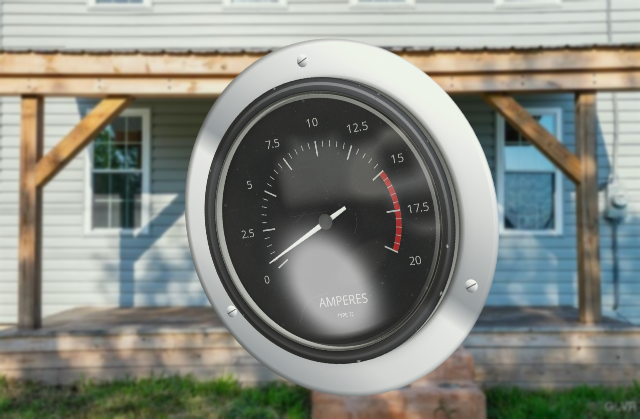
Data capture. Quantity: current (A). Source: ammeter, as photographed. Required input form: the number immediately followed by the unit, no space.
0.5A
